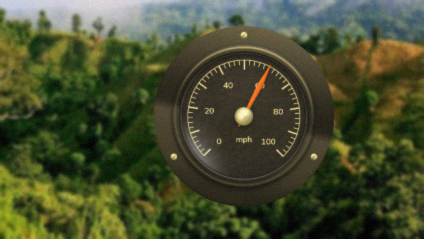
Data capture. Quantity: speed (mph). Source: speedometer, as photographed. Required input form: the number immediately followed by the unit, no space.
60mph
